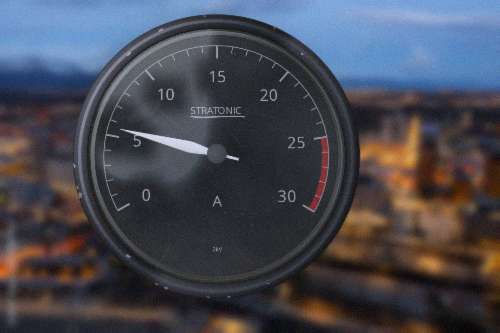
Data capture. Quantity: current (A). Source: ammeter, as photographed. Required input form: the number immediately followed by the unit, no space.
5.5A
